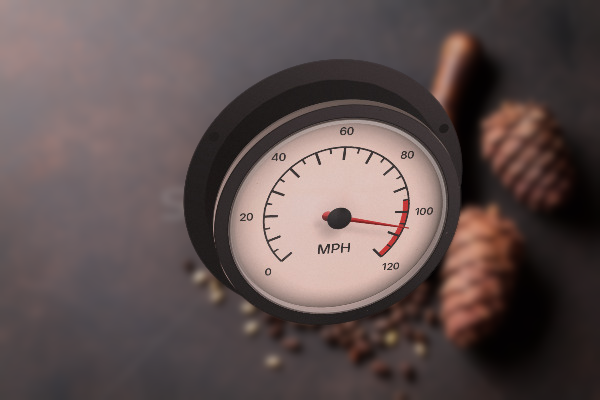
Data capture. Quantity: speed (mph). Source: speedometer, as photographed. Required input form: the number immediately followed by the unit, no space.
105mph
